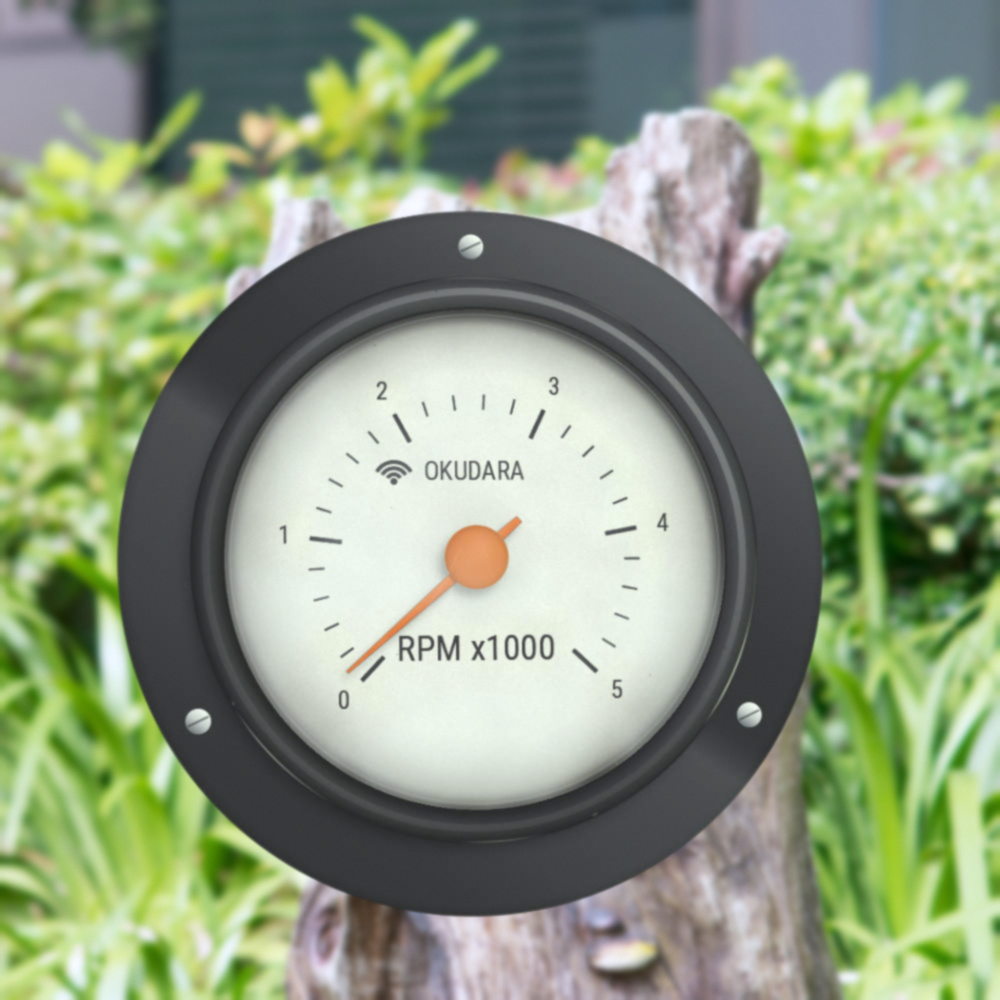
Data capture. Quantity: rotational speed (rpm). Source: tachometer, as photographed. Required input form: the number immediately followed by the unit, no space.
100rpm
